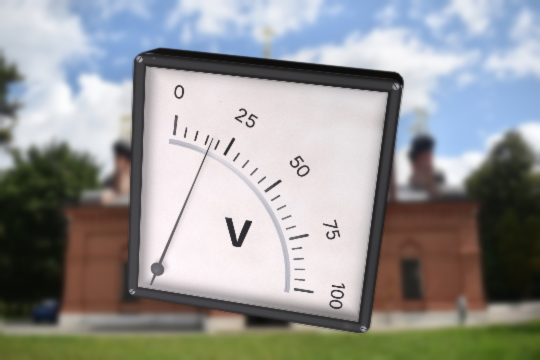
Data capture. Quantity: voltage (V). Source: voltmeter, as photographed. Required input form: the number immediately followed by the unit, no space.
17.5V
